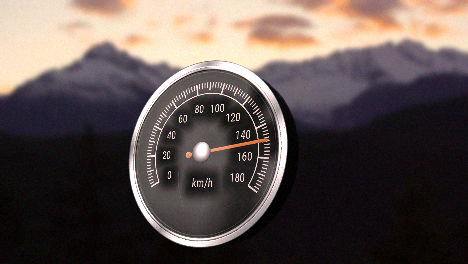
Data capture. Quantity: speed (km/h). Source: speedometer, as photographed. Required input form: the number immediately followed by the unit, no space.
150km/h
